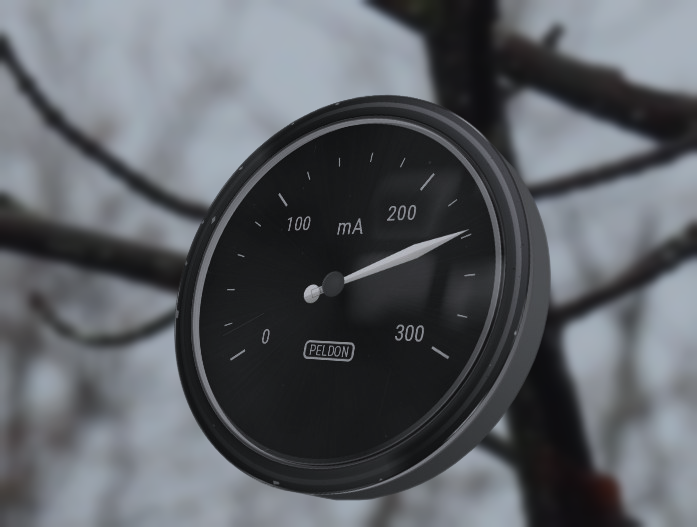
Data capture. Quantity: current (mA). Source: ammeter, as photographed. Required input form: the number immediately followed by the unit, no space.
240mA
